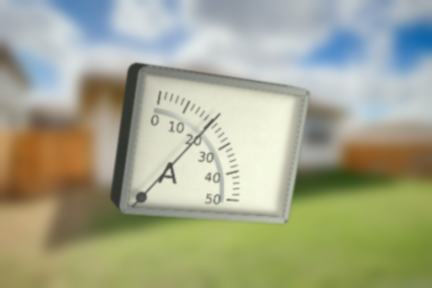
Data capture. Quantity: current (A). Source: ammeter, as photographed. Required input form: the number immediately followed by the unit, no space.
20A
